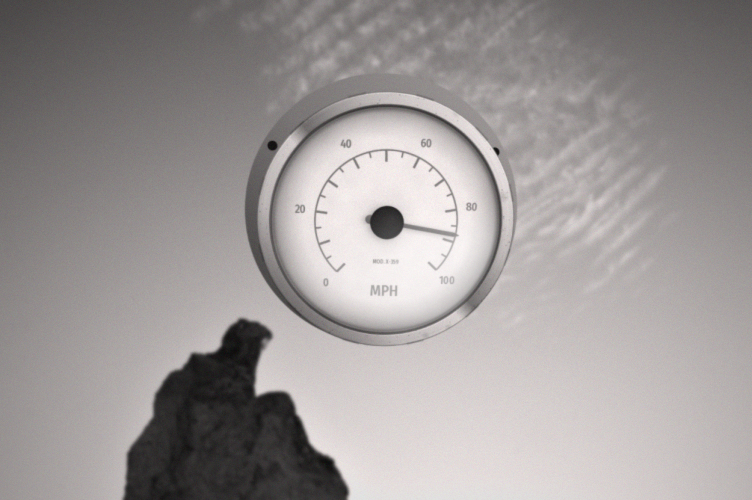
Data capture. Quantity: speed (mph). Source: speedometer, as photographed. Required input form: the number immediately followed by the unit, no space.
87.5mph
